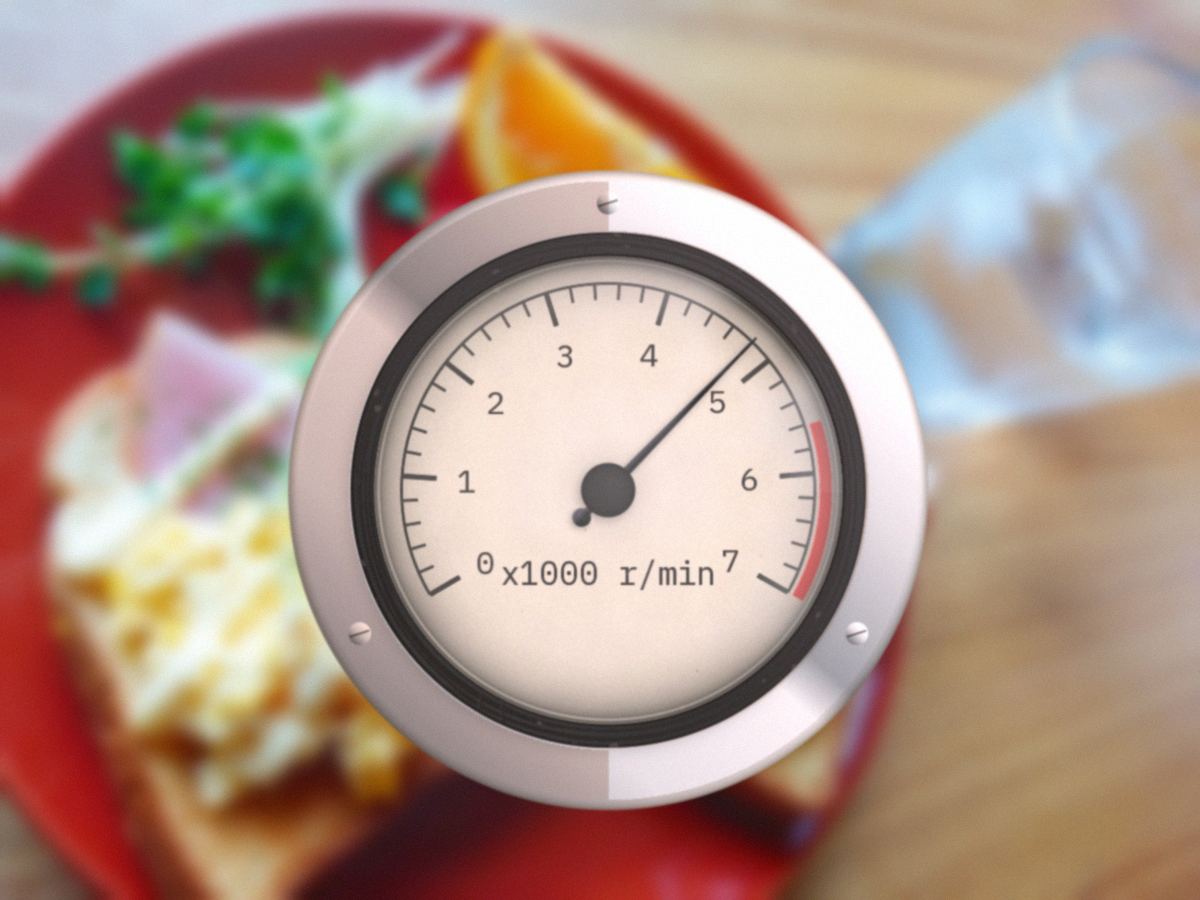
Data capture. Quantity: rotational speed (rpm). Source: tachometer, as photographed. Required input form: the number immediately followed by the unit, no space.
4800rpm
